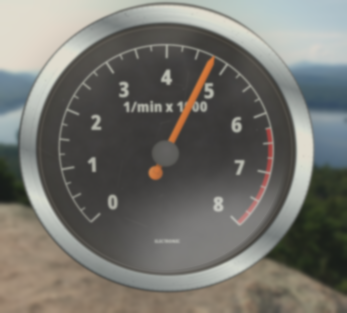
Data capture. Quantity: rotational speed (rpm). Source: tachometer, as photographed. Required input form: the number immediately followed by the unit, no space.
4750rpm
